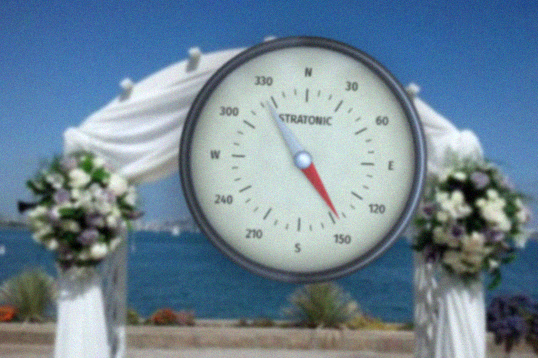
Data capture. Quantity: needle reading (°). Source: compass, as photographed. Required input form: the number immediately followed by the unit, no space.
145°
